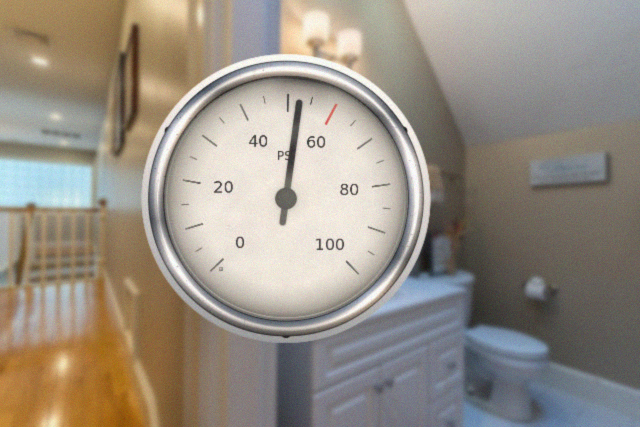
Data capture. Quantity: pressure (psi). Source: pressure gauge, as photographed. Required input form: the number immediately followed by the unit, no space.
52.5psi
